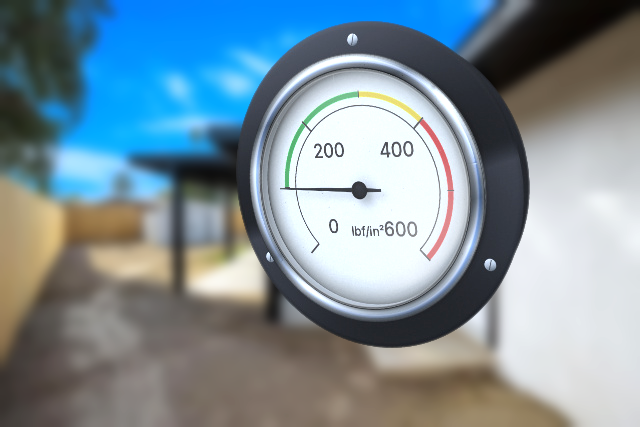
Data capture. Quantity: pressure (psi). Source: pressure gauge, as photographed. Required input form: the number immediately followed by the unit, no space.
100psi
